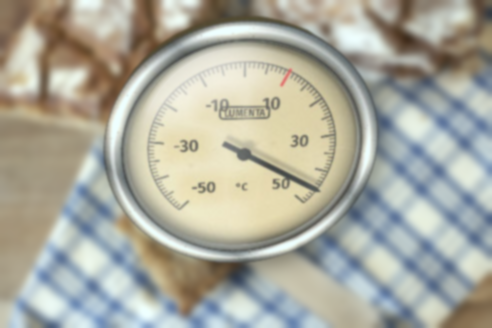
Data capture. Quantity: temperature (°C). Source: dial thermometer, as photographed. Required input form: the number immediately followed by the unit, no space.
45°C
